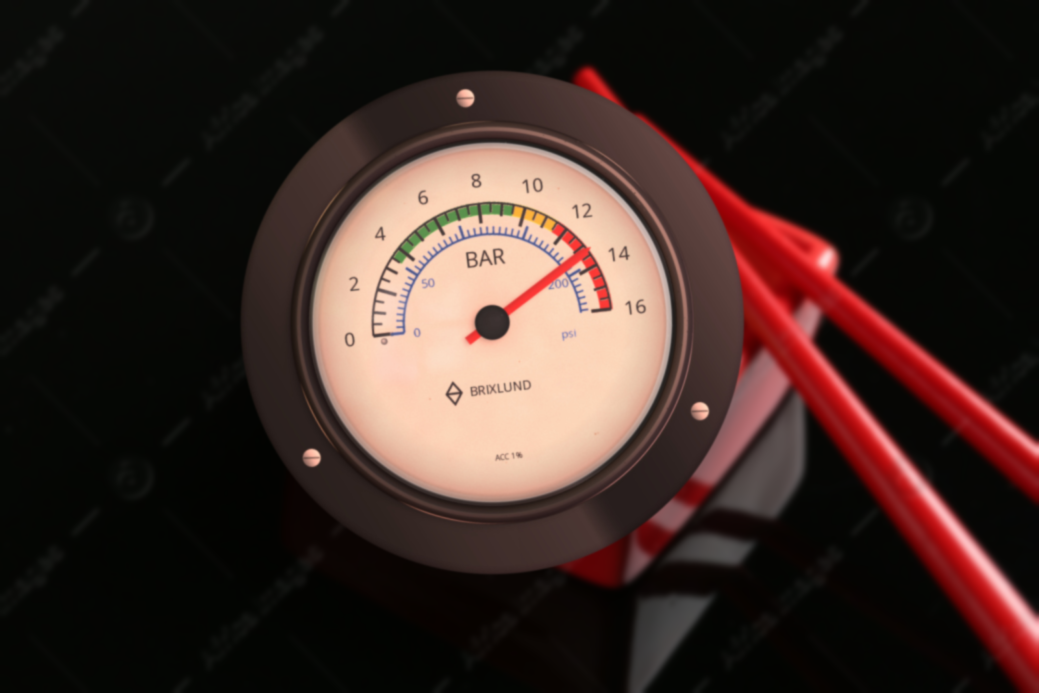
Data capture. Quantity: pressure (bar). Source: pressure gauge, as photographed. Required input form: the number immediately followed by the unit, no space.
13.25bar
